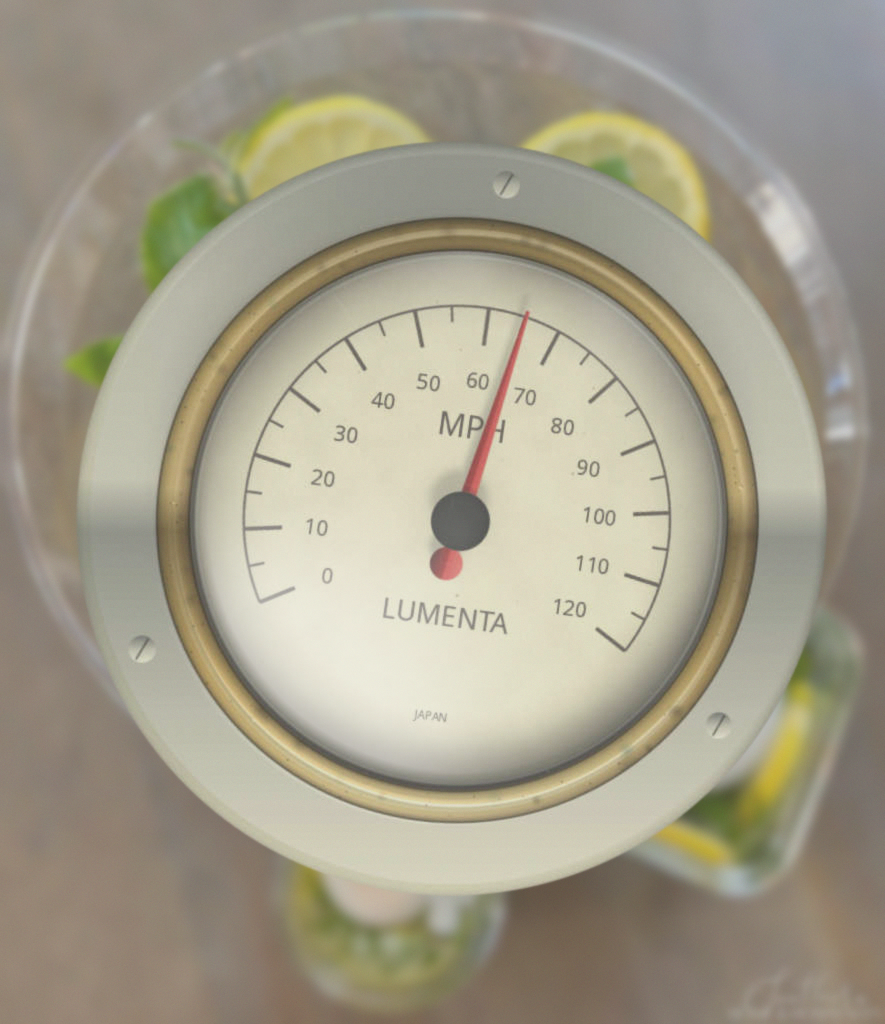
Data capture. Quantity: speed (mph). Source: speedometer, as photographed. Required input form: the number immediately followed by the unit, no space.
65mph
